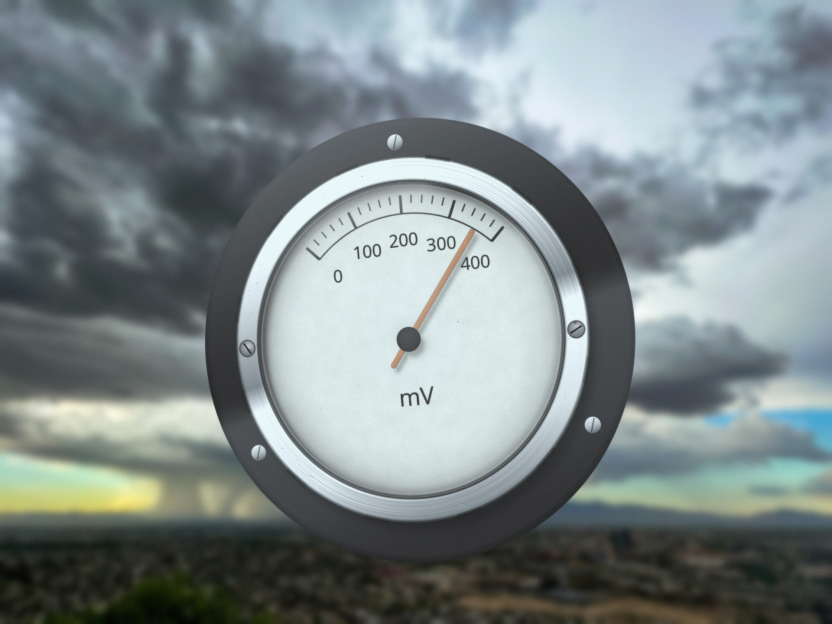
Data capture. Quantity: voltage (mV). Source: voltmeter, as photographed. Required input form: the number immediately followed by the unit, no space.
360mV
